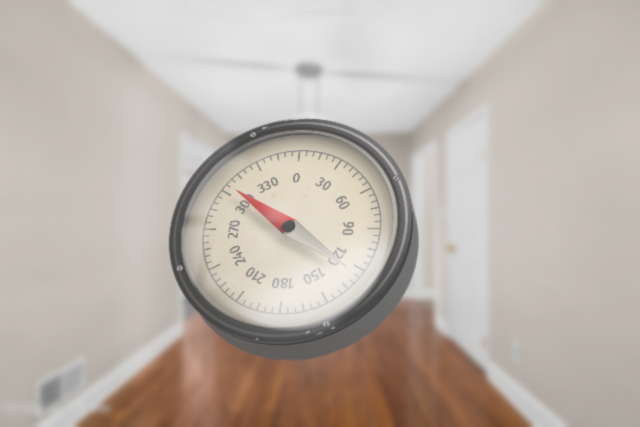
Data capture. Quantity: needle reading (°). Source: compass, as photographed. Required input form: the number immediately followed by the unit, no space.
305°
